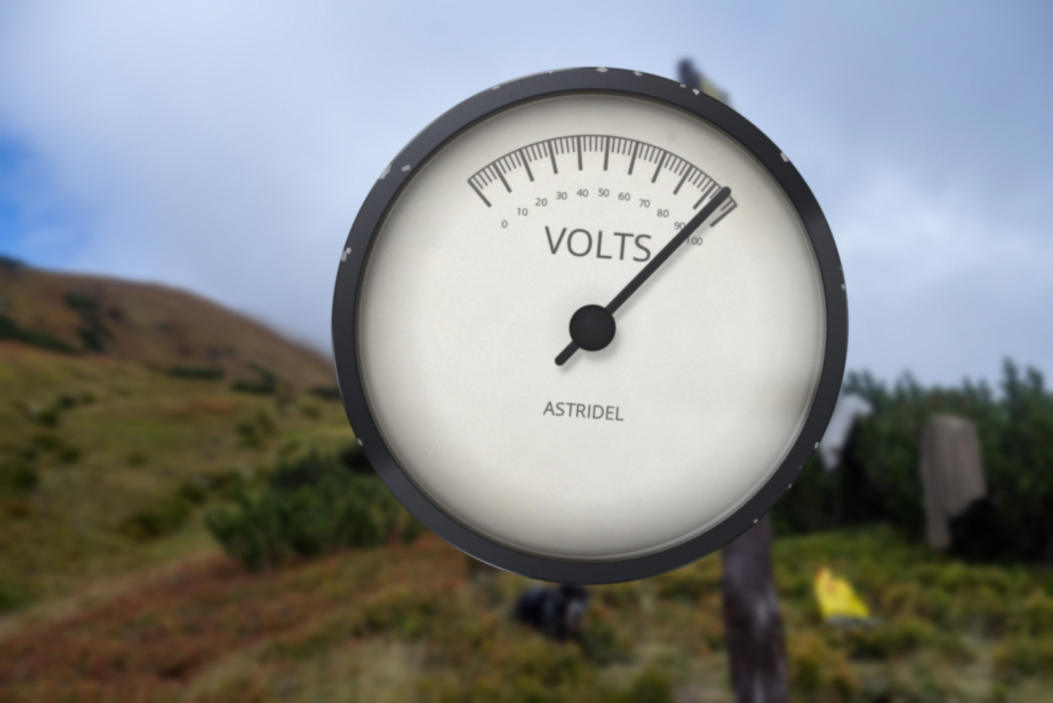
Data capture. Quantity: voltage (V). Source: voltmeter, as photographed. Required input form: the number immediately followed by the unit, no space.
94V
